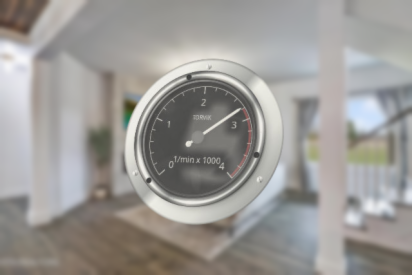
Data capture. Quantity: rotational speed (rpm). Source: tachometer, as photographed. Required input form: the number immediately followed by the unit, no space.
2800rpm
